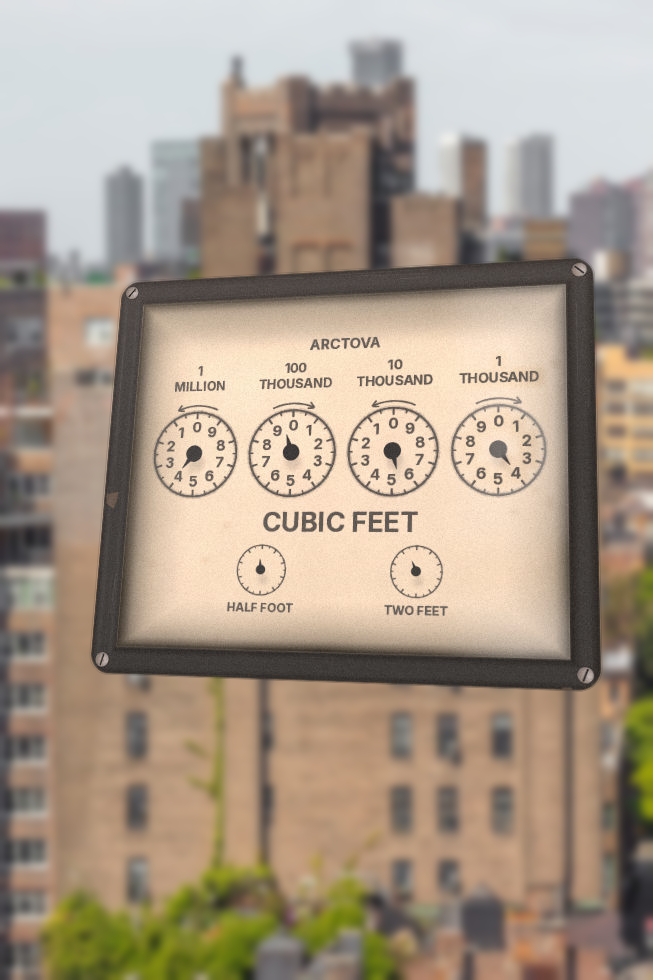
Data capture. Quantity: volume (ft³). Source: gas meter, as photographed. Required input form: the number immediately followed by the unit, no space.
395400ft³
